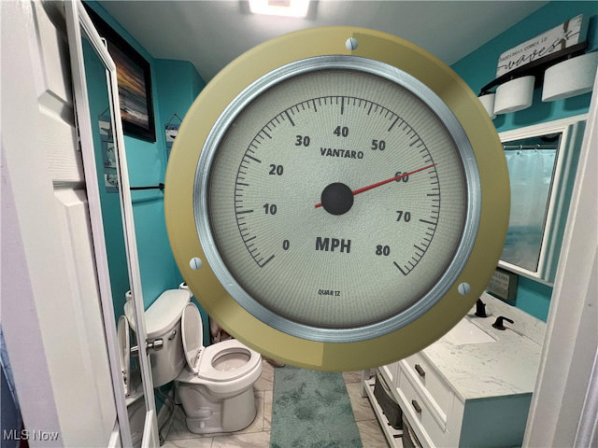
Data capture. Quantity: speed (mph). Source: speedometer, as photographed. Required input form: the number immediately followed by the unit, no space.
60mph
